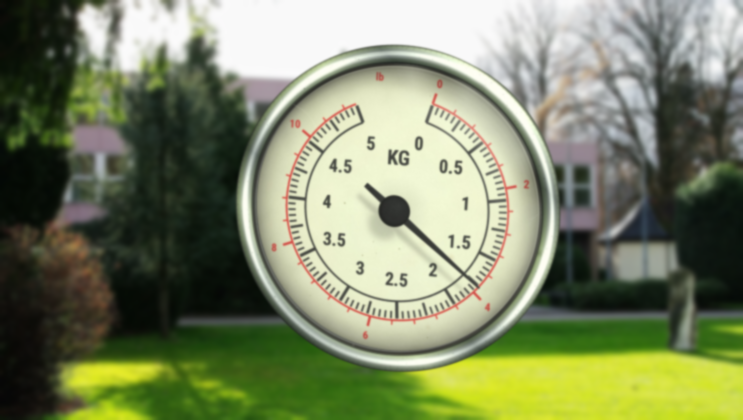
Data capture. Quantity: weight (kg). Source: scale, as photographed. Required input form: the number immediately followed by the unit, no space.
1.75kg
